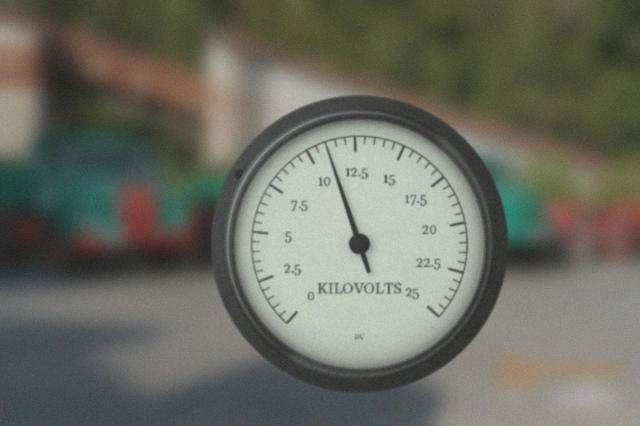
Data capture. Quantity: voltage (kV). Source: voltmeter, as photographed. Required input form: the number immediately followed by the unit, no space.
11kV
